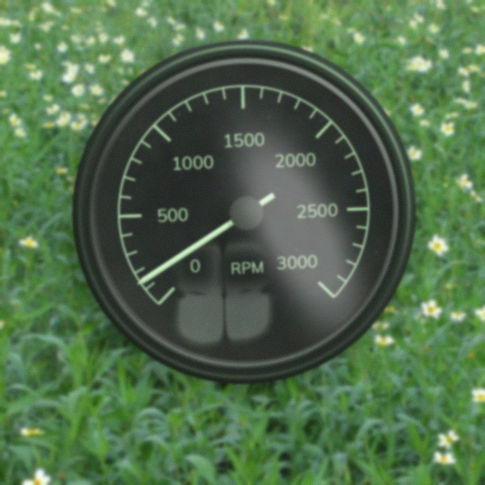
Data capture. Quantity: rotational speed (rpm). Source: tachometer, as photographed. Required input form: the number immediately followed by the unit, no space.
150rpm
